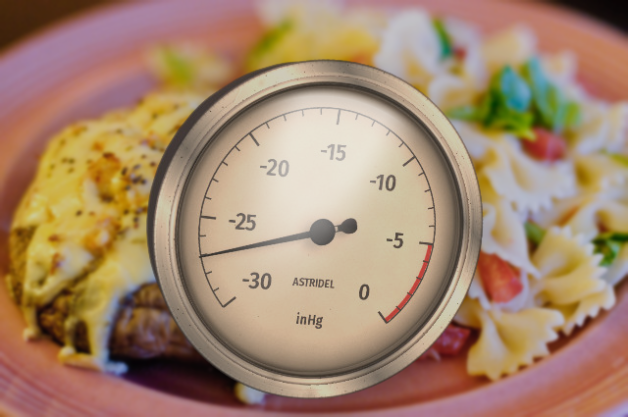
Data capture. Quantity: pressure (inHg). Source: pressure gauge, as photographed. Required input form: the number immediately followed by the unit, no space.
-27inHg
